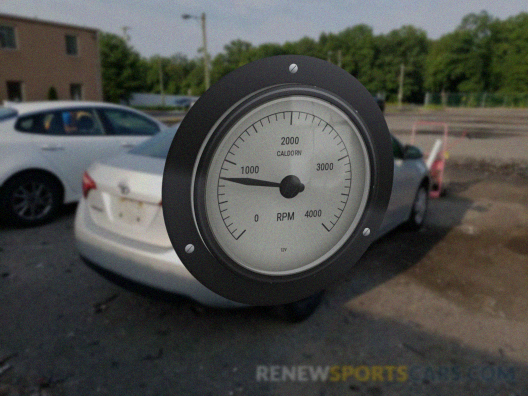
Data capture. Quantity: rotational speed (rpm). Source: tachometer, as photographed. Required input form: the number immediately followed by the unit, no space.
800rpm
